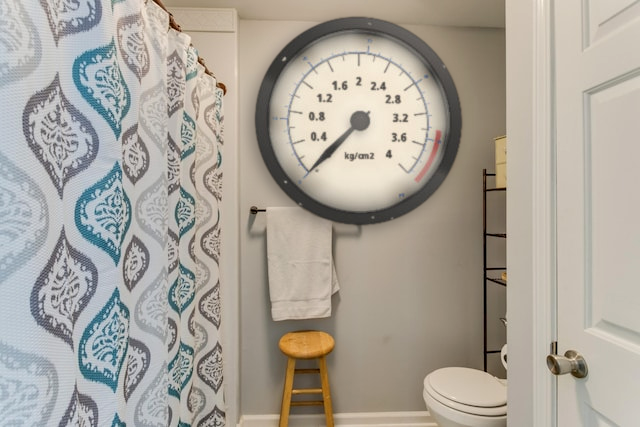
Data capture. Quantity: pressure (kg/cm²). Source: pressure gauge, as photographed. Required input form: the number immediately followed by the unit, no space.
0kg/cm²
